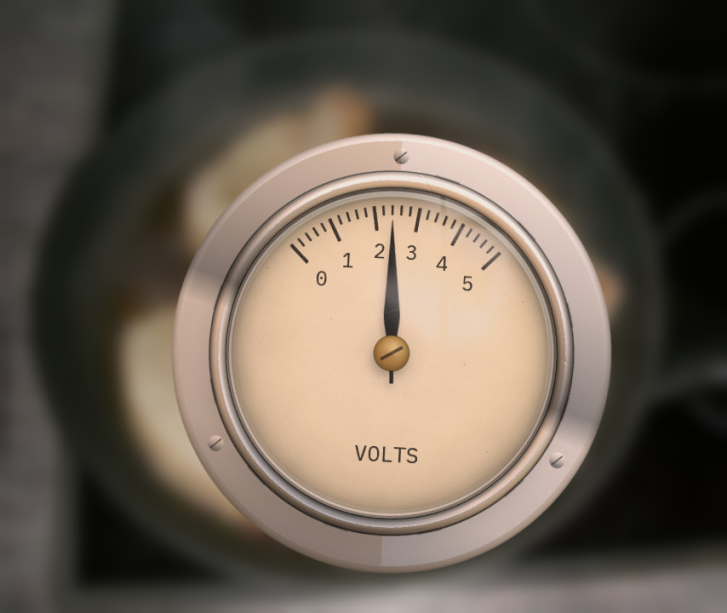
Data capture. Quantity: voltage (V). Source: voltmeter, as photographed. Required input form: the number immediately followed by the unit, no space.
2.4V
